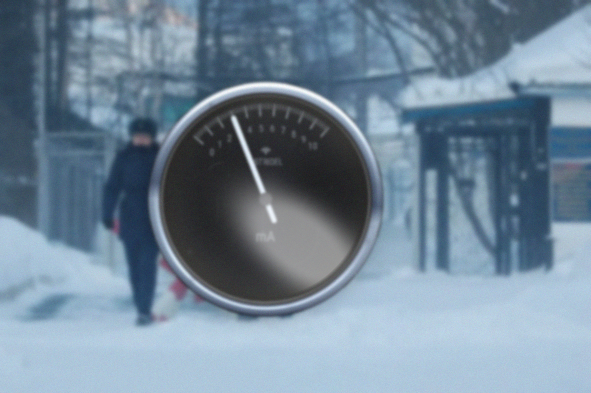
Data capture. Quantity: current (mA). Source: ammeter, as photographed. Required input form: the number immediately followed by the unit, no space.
3mA
